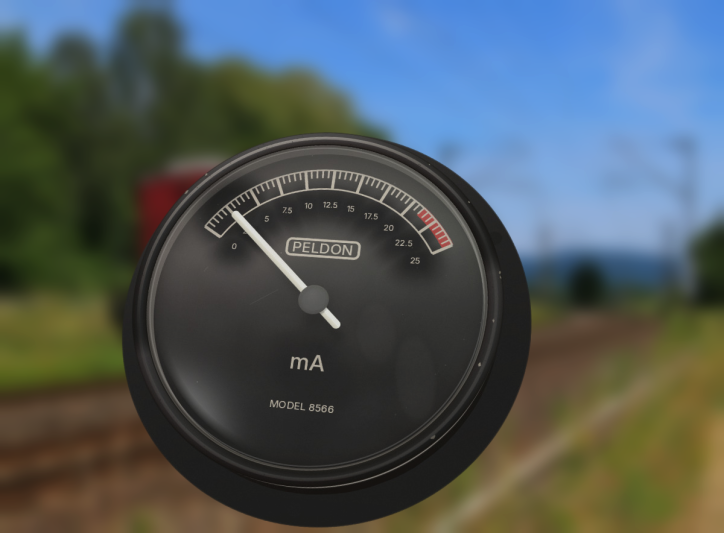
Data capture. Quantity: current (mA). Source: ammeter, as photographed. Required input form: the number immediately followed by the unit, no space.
2.5mA
